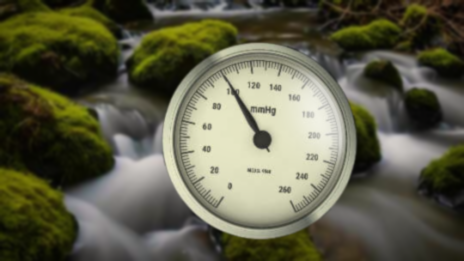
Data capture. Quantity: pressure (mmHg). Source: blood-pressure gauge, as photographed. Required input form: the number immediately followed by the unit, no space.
100mmHg
